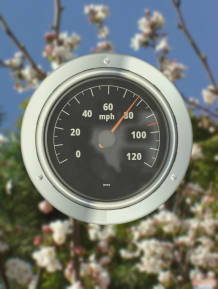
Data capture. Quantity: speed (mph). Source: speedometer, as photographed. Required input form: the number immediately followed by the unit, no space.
77.5mph
